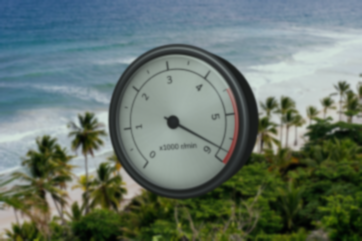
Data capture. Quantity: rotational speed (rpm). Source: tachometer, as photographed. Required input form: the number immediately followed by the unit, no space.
5750rpm
